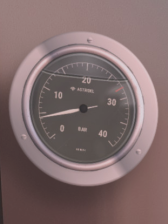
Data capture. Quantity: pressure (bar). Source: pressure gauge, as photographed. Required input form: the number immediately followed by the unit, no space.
4bar
